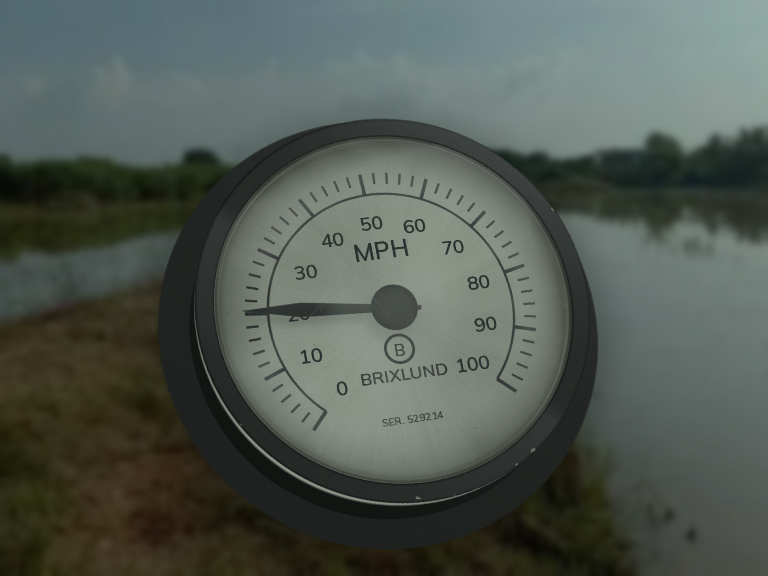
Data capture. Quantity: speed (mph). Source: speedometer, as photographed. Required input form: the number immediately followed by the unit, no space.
20mph
